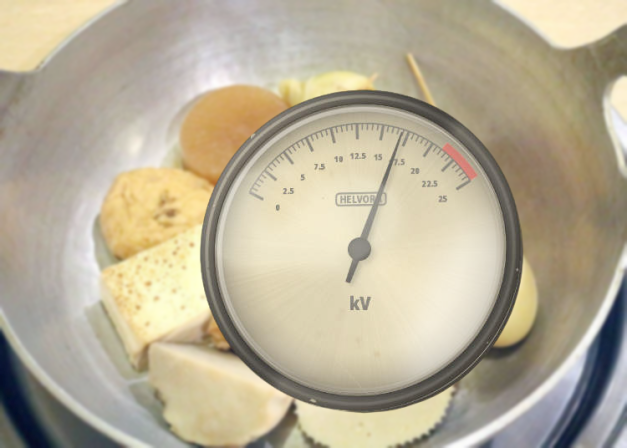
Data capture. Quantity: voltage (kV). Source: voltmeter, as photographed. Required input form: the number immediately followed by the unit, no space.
17kV
